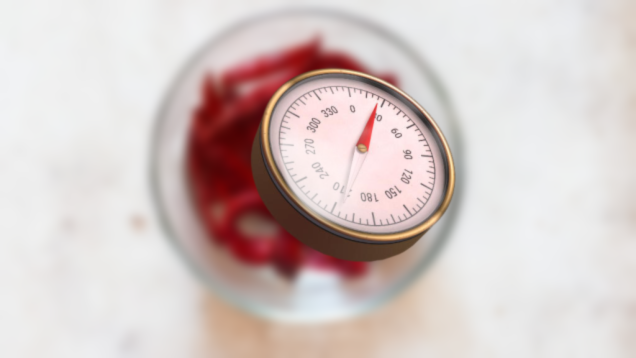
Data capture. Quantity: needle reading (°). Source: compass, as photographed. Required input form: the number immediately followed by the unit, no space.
25°
